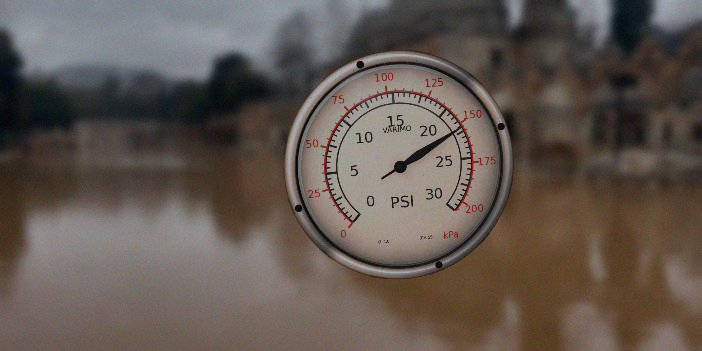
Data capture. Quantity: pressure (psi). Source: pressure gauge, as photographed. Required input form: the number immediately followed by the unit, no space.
22psi
